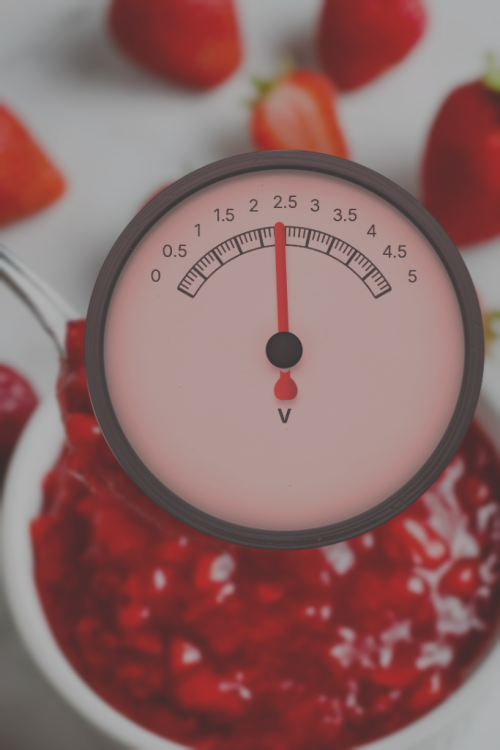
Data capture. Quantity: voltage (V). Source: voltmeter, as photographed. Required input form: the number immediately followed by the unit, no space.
2.4V
